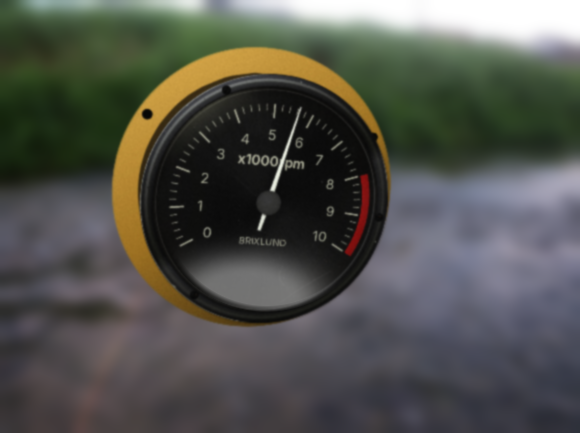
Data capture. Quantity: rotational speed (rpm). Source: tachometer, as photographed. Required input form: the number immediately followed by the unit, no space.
5600rpm
